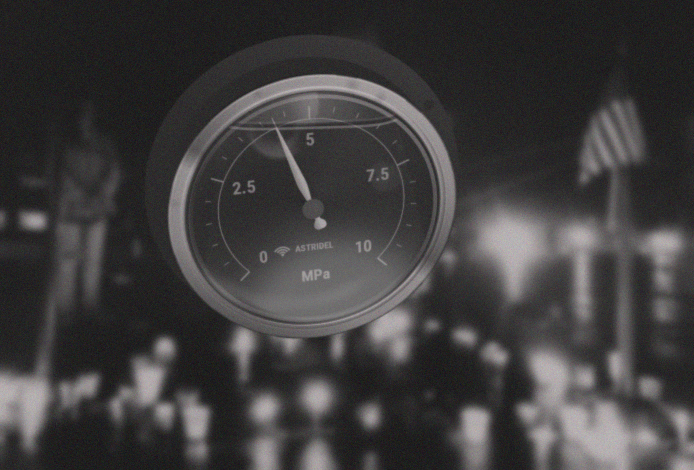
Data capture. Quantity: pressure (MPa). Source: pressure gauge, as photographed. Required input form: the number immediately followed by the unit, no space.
4.25MPa
